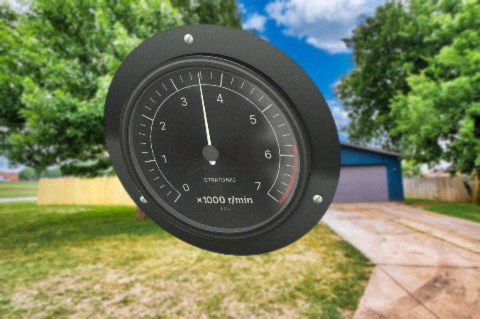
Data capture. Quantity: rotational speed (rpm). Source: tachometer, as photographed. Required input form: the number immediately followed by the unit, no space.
3600rpm
